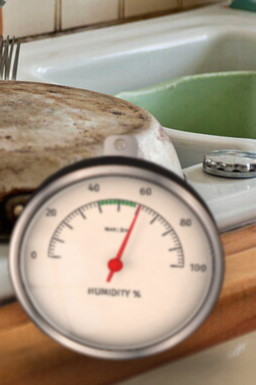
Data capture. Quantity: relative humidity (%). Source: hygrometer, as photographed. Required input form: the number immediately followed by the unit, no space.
60%
